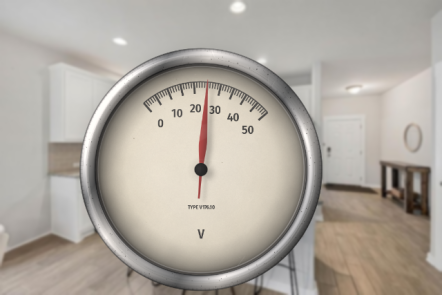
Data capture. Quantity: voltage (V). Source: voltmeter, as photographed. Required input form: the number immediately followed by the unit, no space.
25V
